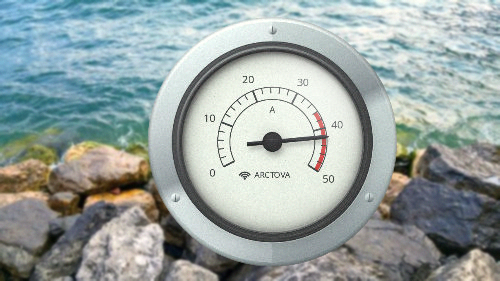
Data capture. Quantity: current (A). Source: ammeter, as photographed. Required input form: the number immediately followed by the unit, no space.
42A
